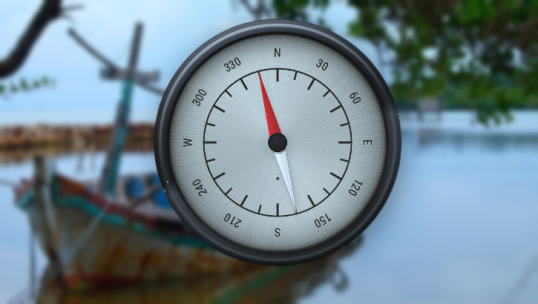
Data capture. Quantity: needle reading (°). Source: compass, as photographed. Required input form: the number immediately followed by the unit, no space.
345°
